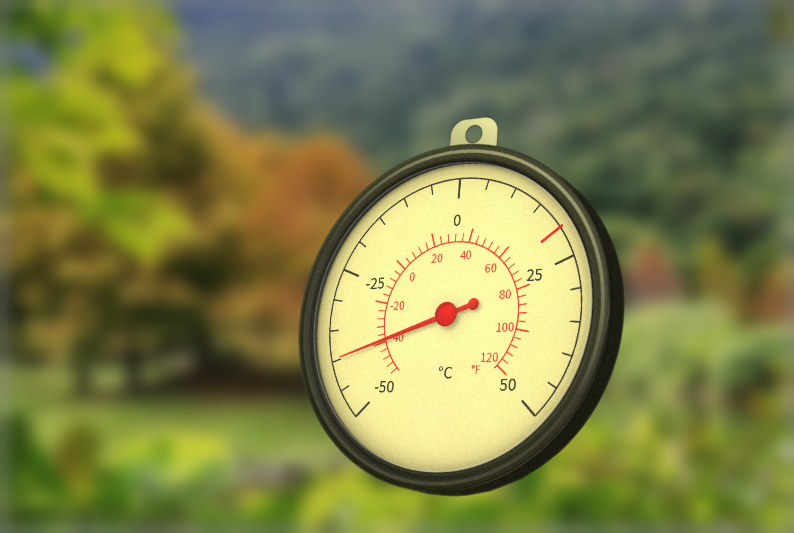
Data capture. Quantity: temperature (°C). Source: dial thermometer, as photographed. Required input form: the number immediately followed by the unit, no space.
-40°C
